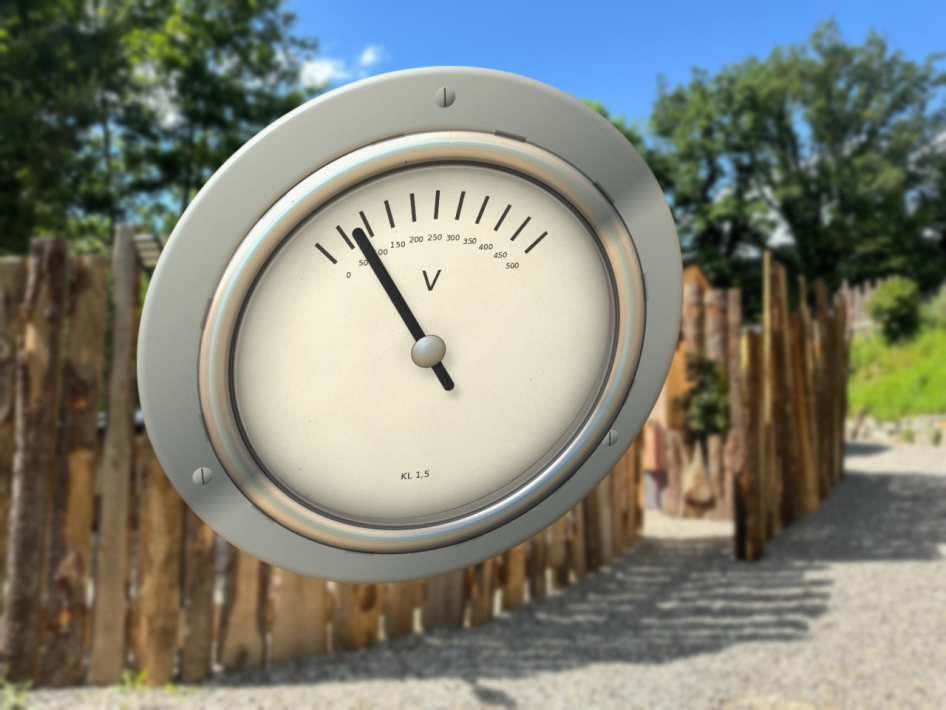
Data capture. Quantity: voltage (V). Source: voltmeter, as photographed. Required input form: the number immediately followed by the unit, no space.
75V
